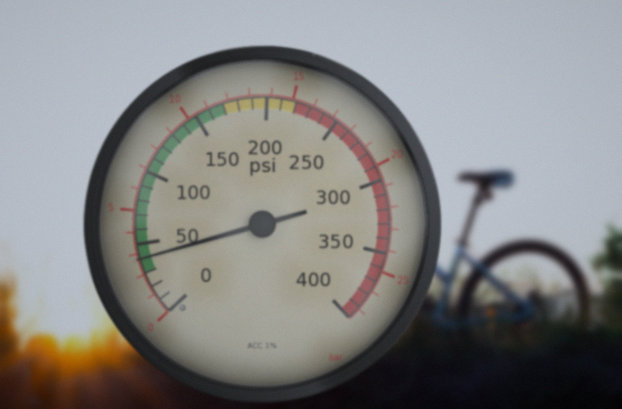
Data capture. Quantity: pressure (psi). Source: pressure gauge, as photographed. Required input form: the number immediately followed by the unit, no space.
40psi
